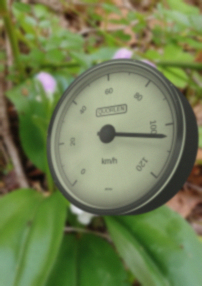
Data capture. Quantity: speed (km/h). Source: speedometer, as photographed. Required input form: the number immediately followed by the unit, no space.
105km/h
